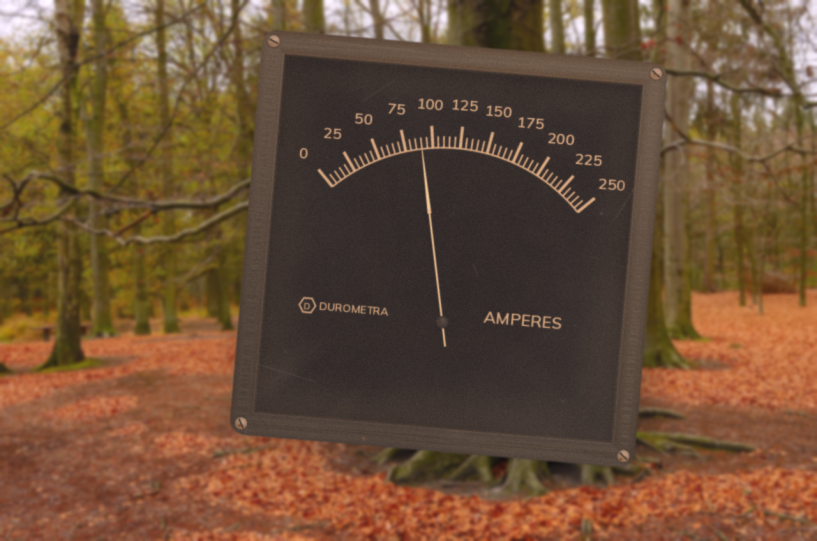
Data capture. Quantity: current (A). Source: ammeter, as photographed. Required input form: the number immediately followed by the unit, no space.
90A
